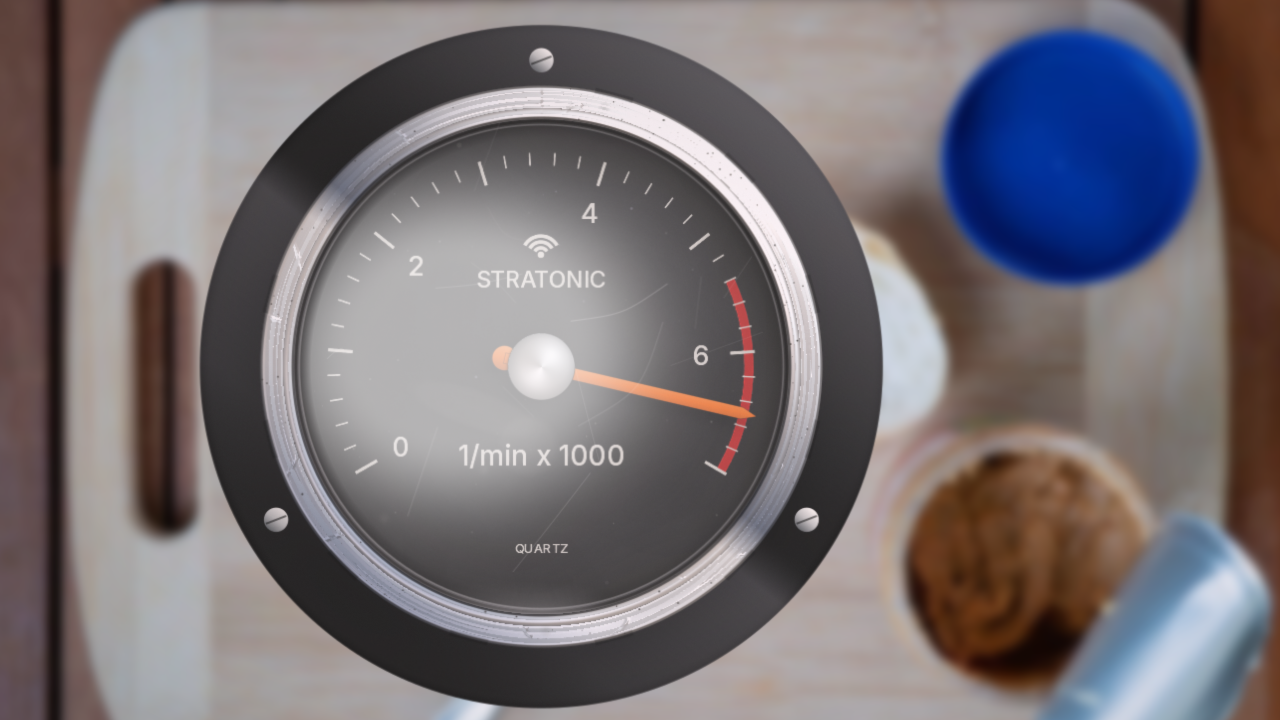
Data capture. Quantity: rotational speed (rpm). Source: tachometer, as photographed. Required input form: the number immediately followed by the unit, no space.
6500rpm
